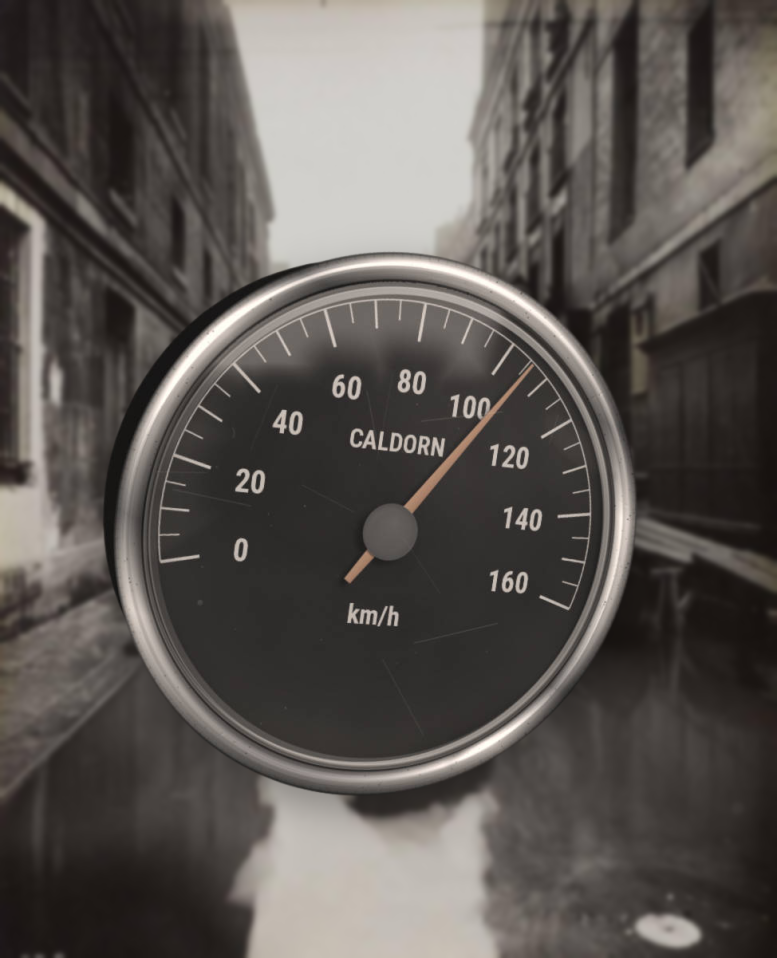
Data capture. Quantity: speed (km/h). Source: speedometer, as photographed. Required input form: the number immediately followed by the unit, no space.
105km/h
